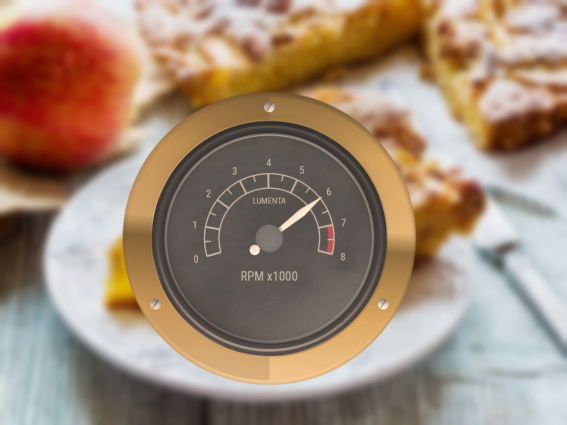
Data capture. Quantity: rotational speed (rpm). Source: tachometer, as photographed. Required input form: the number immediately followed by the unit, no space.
6000rpm
